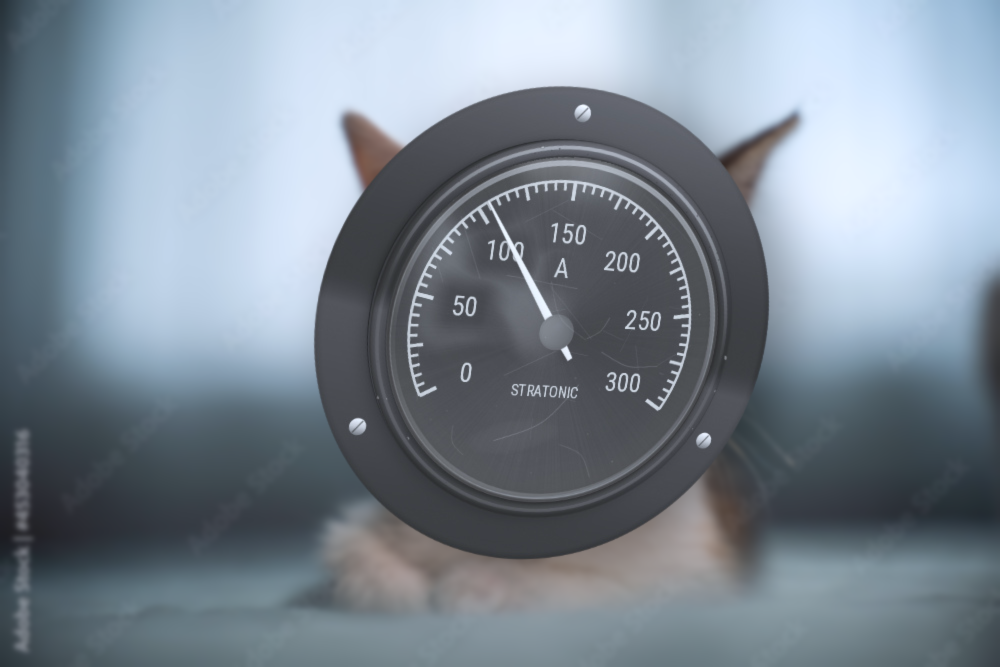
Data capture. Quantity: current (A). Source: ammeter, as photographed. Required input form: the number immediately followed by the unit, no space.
105A
